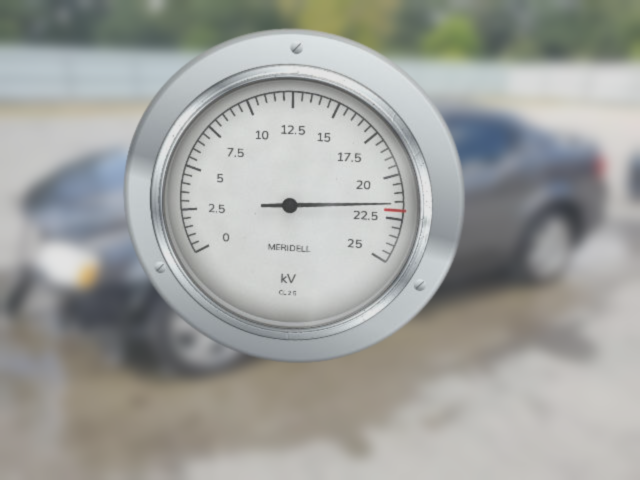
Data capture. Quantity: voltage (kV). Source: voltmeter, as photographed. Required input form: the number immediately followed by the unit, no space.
21.5kV
